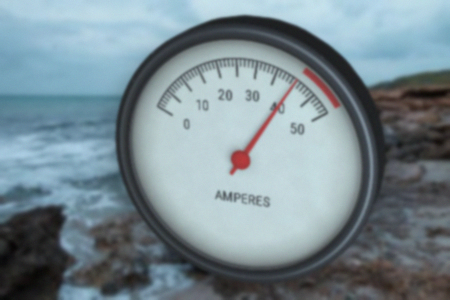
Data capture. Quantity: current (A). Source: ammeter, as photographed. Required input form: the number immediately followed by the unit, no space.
40A
